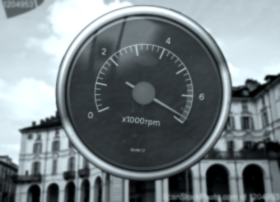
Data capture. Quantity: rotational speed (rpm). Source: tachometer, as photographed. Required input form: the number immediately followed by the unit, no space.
6800rpm
